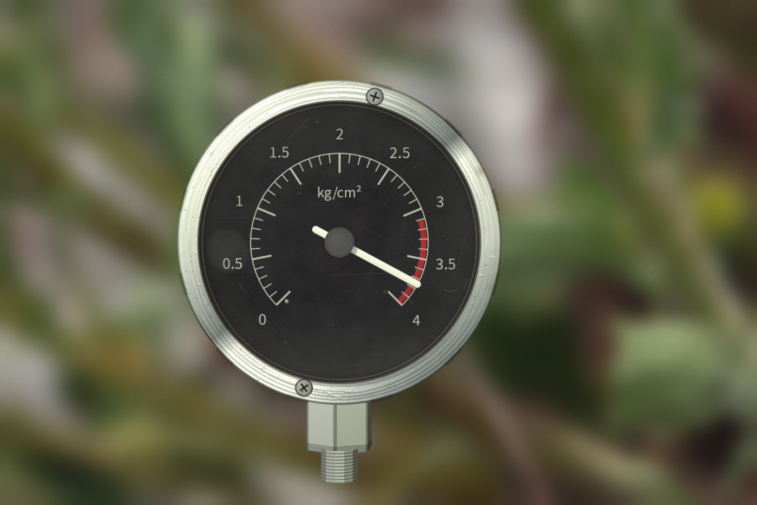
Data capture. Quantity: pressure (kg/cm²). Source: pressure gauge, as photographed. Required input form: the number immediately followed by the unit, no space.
3.75kg/cm²
